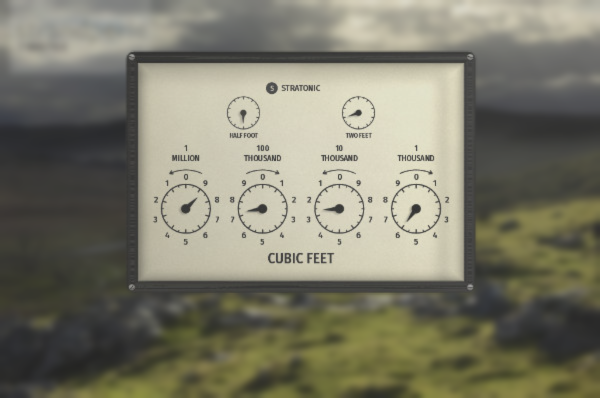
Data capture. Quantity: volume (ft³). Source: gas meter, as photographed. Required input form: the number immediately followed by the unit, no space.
872600ft³
